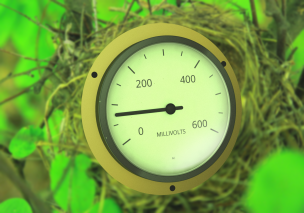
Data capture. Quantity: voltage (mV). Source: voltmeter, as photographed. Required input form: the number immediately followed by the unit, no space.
75mV
